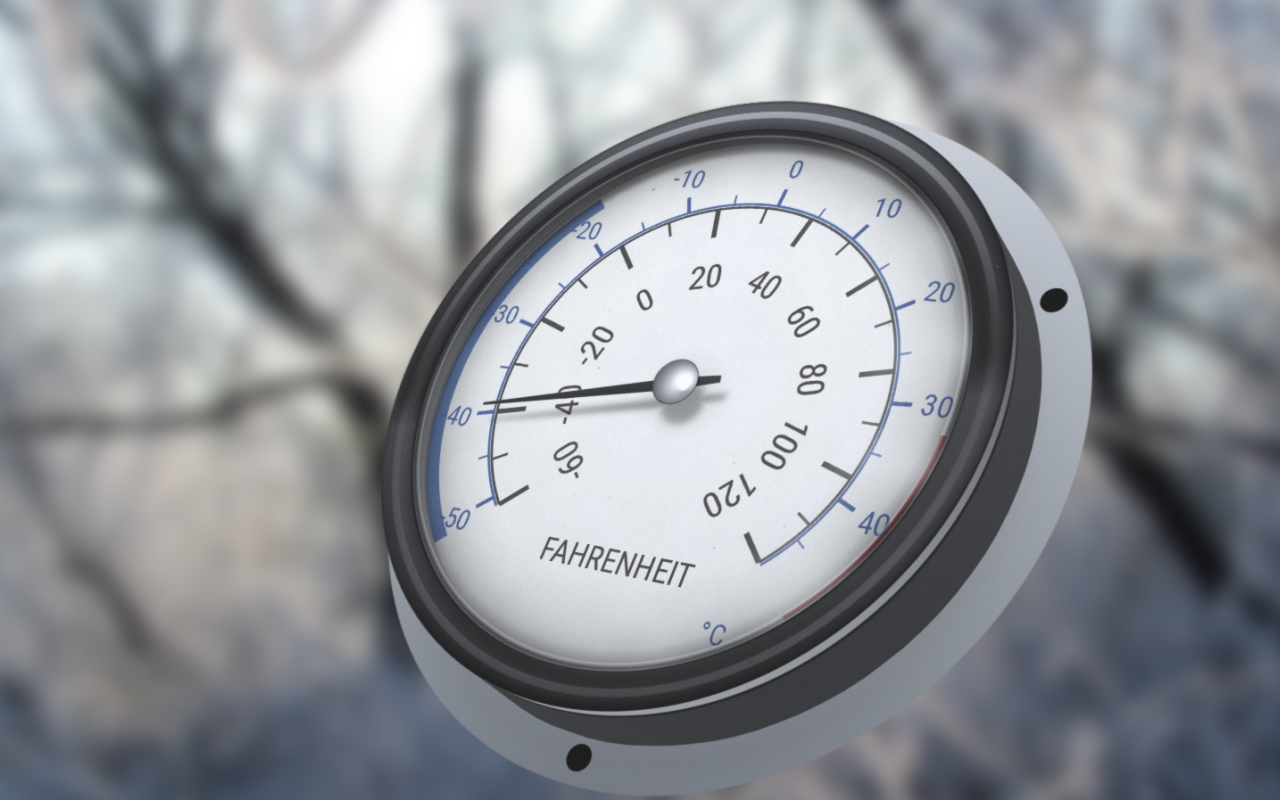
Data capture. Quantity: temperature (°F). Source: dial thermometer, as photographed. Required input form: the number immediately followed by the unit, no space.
-40°F
